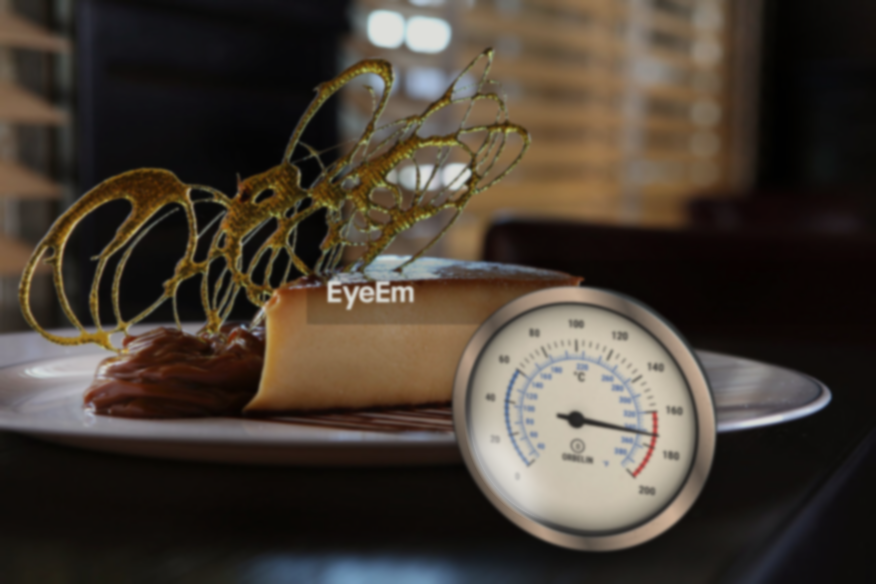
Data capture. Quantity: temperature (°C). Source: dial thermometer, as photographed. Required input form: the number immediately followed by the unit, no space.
172°C
